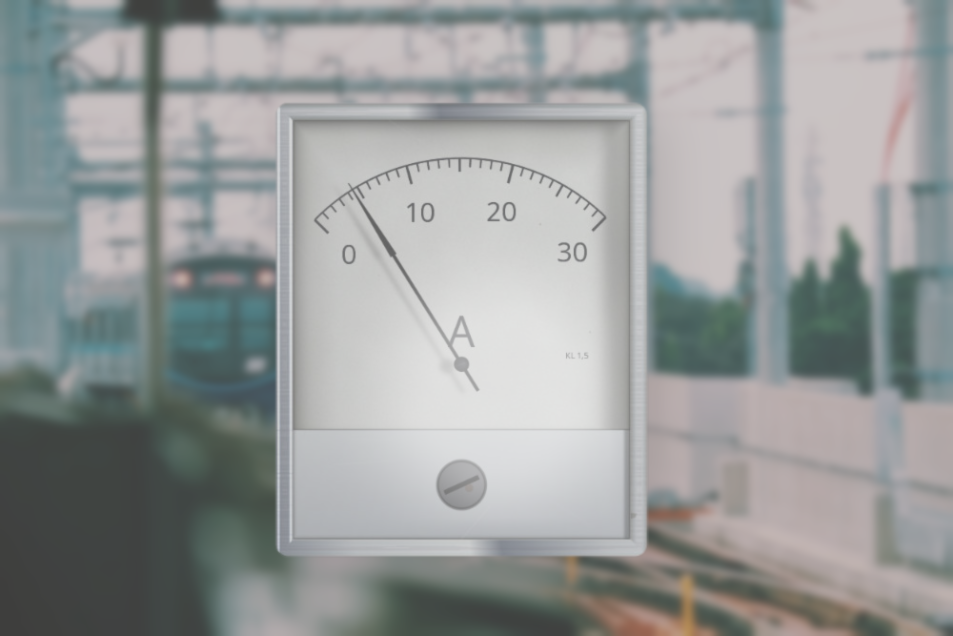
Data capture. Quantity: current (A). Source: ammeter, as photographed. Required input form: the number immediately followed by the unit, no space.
4.5A
